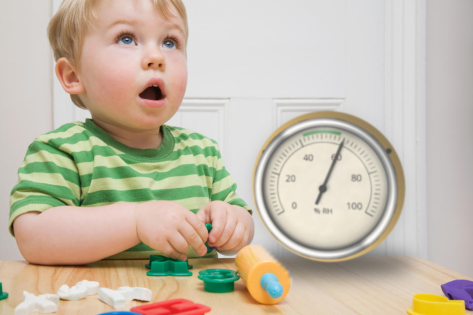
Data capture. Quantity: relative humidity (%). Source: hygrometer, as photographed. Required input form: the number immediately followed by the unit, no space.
60%
